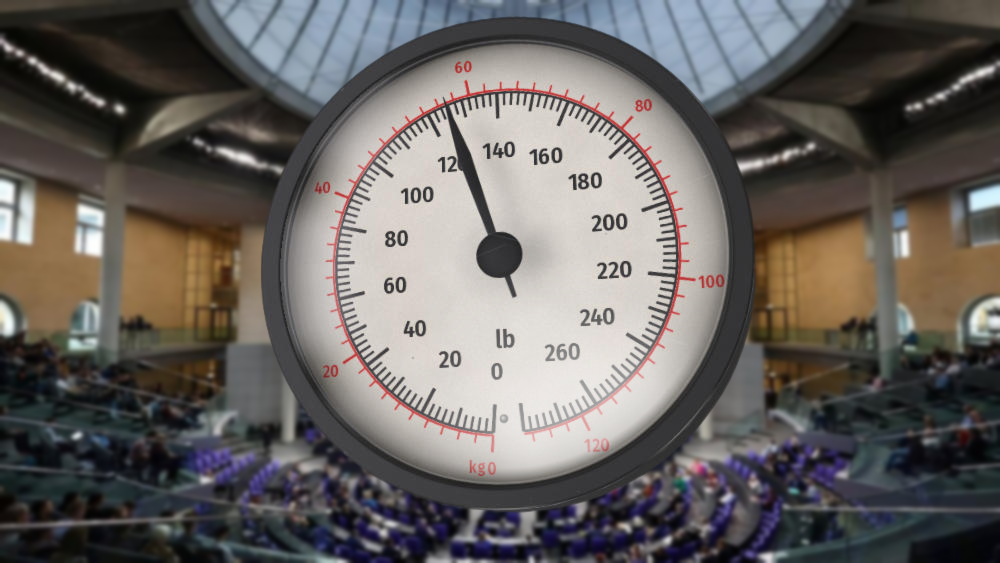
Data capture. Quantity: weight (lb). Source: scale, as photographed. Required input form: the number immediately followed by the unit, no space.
126lb
